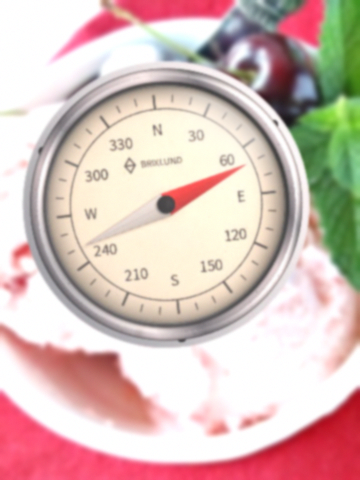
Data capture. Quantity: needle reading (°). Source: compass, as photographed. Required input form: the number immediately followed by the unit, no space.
70°
